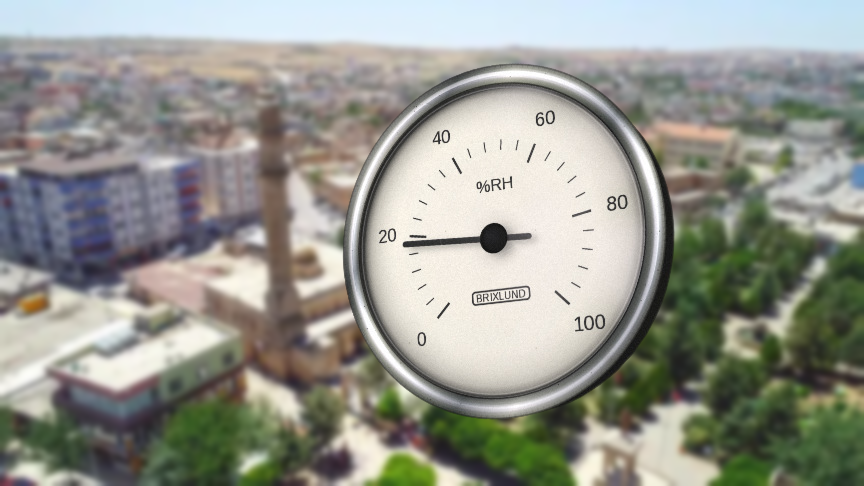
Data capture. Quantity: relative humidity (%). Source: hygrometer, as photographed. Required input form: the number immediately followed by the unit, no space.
18%
